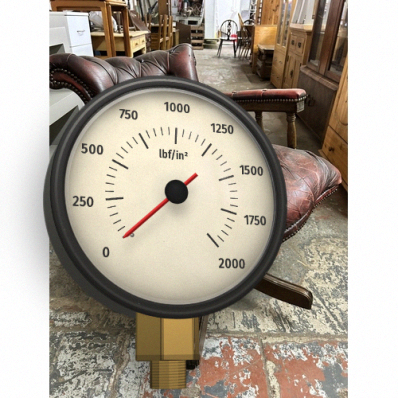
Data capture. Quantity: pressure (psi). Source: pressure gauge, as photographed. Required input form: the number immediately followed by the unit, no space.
0psi
